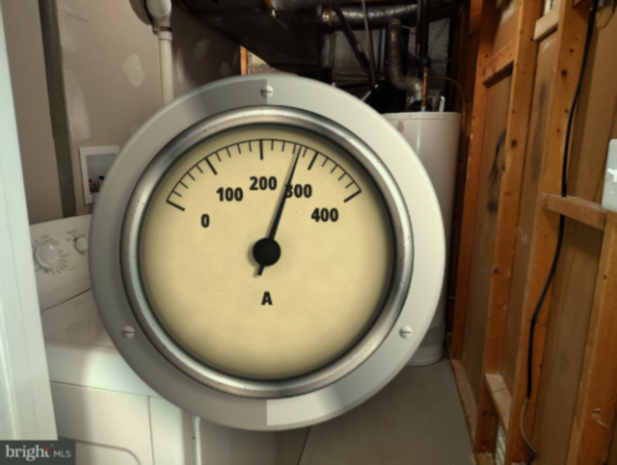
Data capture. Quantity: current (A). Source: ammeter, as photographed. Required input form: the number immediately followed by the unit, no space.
270A
